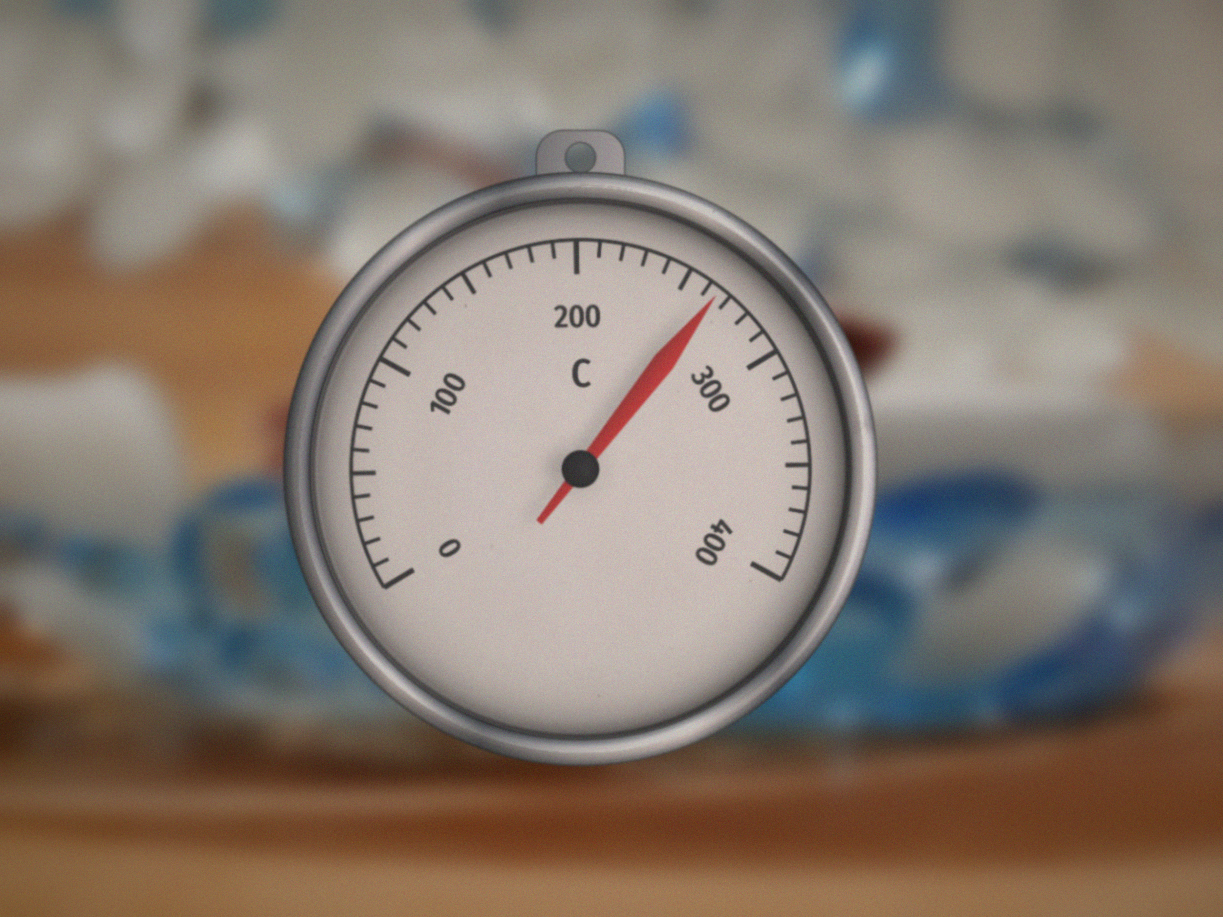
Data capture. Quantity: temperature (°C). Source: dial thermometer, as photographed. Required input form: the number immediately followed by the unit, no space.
265°C
